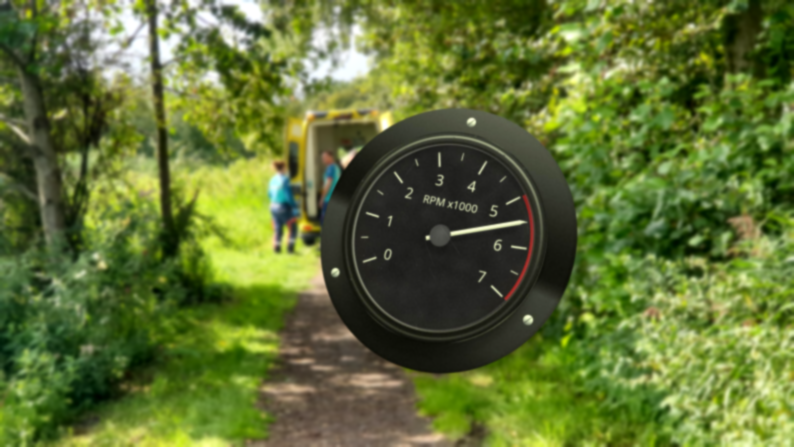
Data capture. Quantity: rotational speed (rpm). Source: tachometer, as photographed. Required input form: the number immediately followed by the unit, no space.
5500rpm
